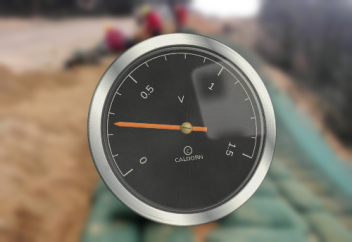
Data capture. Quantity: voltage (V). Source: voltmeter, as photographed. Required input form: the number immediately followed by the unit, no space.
0.25V
